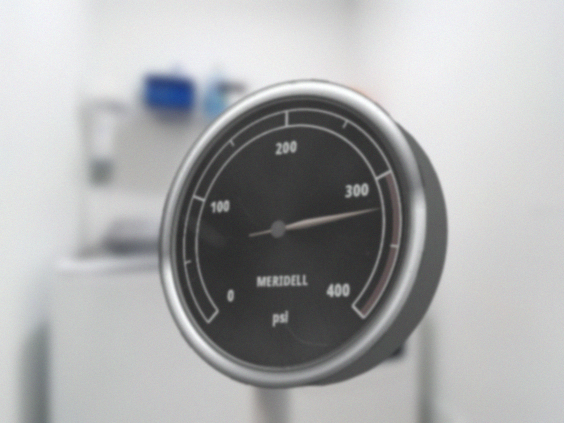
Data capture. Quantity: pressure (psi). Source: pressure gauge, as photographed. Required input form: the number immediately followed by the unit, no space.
325psi
